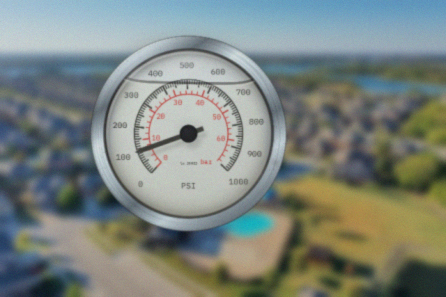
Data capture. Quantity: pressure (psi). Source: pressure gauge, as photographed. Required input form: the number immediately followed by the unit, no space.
100psi
